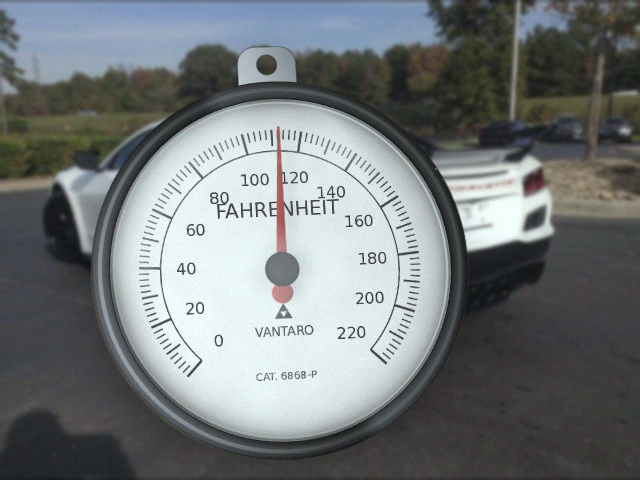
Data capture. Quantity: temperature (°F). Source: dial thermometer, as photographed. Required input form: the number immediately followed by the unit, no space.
112°F
